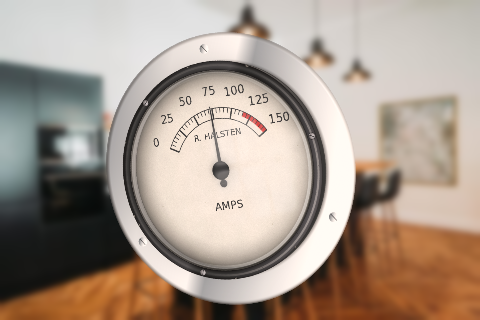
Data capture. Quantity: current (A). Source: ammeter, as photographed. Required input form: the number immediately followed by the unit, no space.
75A
